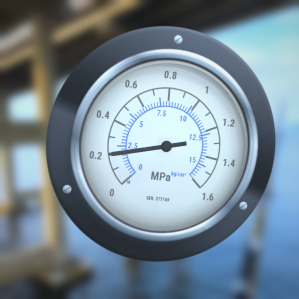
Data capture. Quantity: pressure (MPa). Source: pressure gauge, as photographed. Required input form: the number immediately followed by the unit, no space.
0.2MPa
